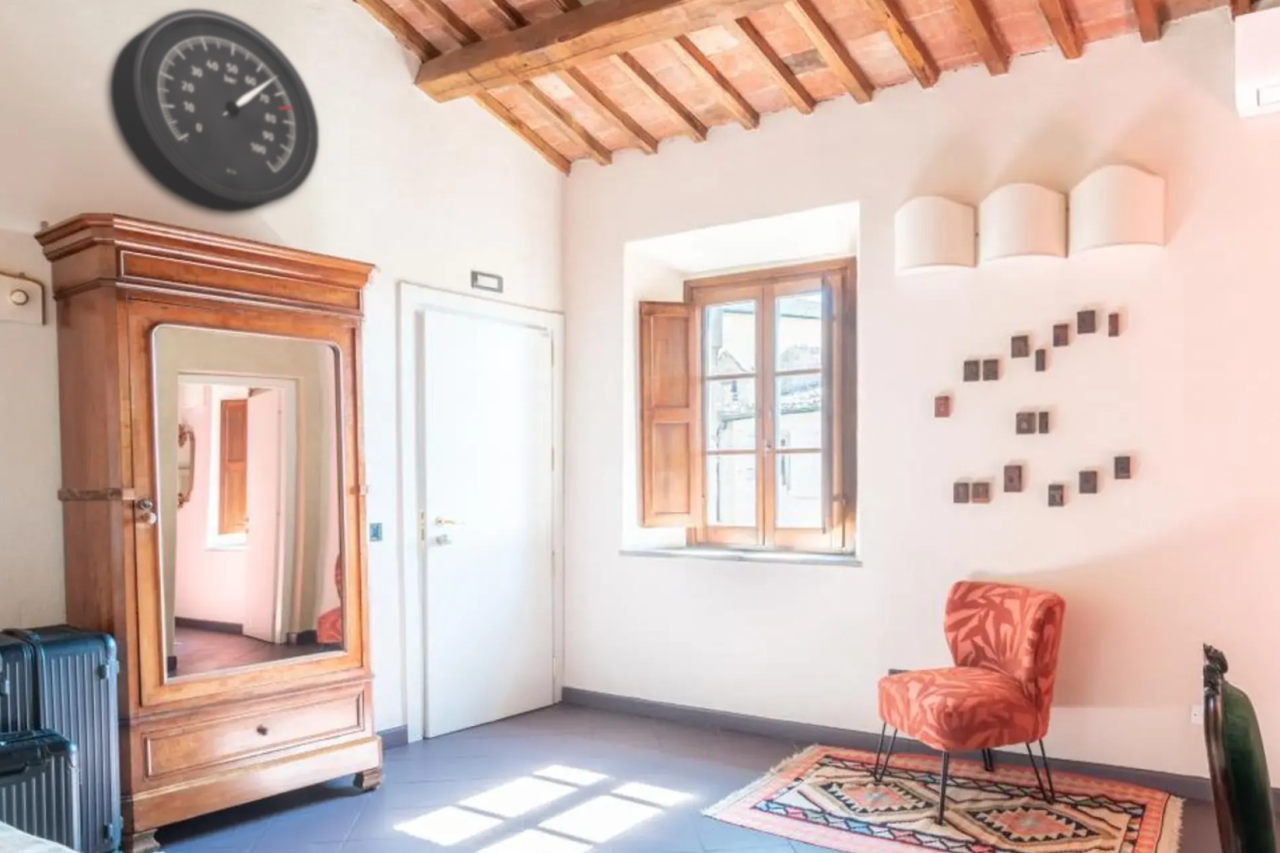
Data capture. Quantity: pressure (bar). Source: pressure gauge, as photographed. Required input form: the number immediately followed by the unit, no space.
65bar
